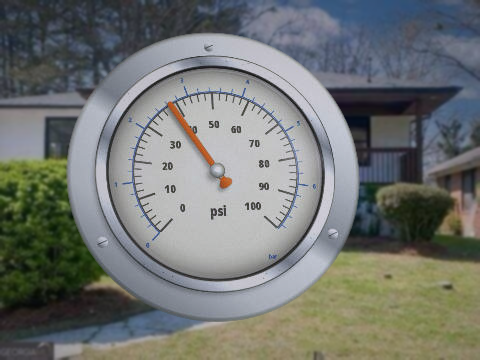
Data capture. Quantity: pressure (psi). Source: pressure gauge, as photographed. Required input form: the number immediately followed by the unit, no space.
38psi
